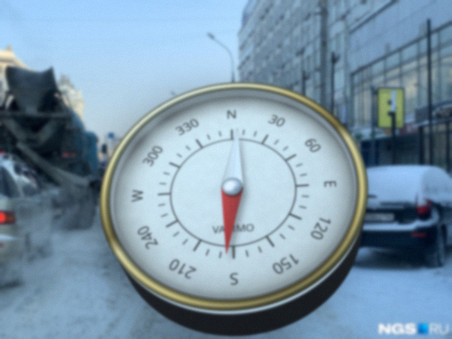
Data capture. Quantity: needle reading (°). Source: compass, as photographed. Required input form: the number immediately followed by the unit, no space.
185°
